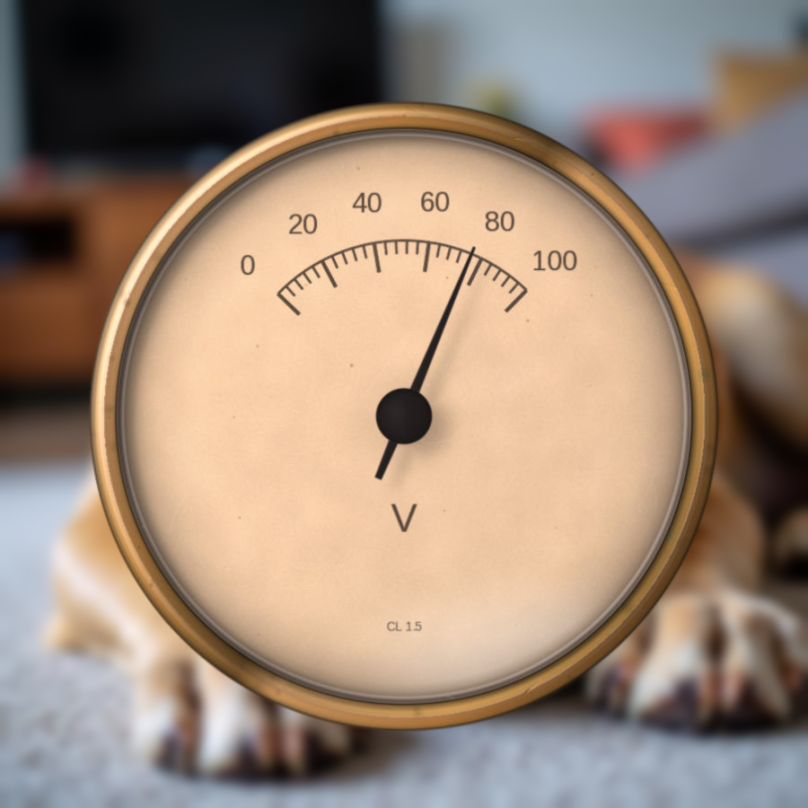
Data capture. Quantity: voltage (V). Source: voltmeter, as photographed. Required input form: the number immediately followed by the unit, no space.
76V
